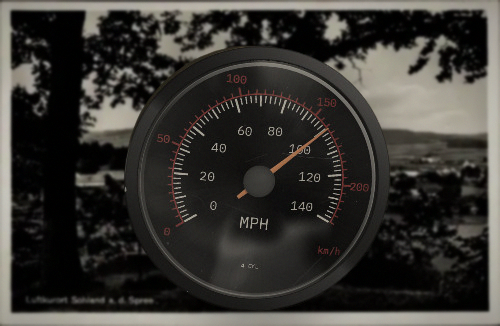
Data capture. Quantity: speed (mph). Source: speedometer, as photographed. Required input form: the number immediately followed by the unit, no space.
100mph
